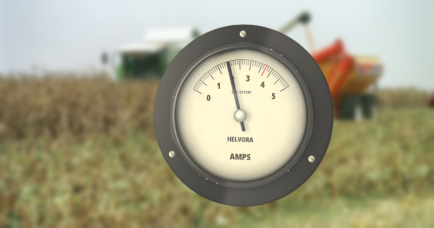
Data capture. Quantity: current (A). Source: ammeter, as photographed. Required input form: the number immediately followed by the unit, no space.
2A
